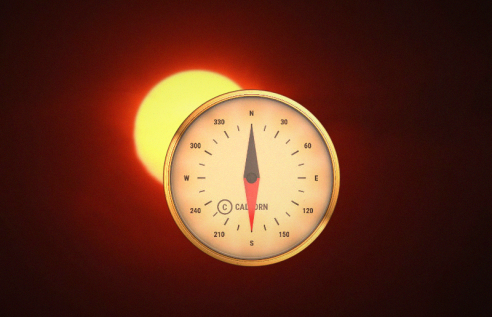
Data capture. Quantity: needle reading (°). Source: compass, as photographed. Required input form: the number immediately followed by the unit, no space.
180°
